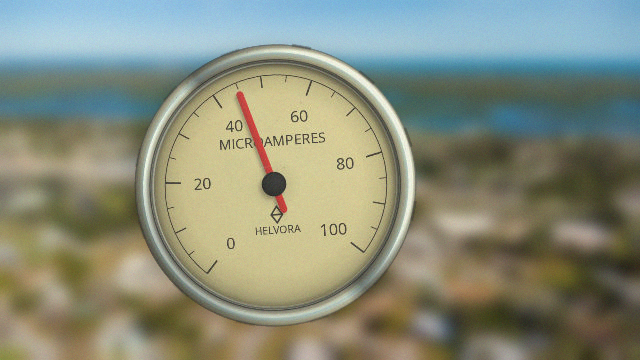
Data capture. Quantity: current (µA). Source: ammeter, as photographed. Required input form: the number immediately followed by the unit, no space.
45µA
